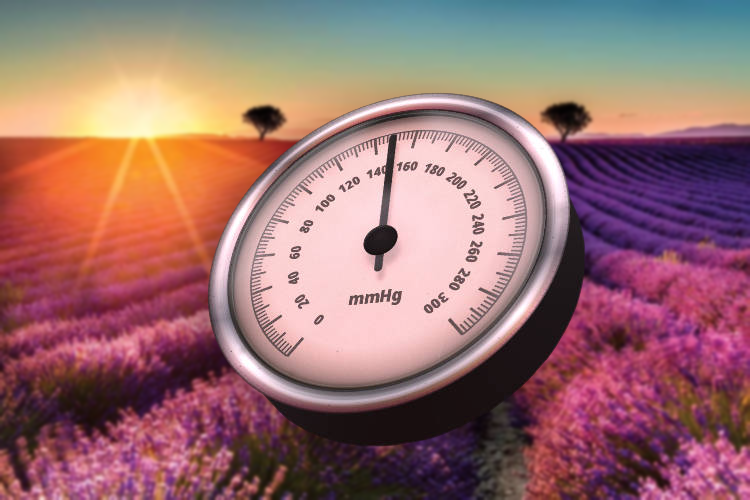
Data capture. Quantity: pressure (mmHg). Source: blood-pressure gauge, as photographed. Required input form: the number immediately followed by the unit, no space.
150mmHg
